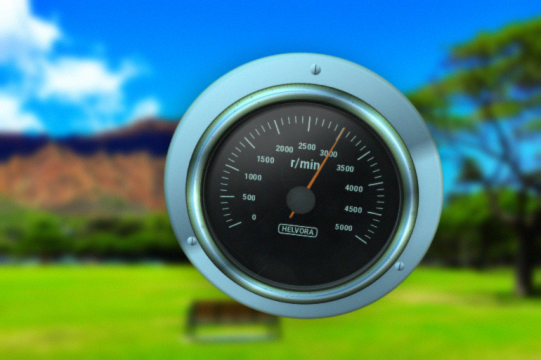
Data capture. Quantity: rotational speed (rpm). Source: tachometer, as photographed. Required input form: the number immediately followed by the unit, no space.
3000rpm
